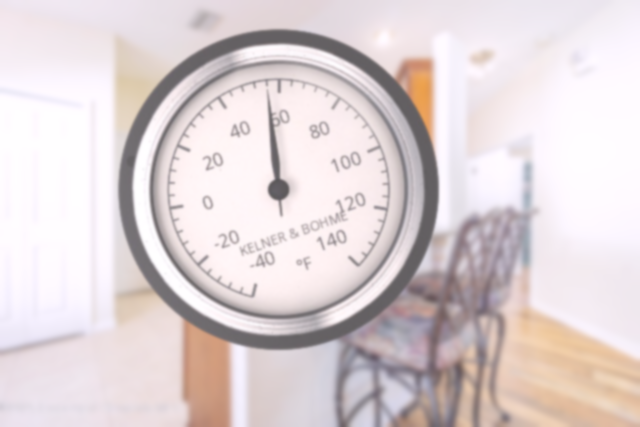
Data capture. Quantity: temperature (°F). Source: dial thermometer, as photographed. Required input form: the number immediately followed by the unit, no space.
56°F
